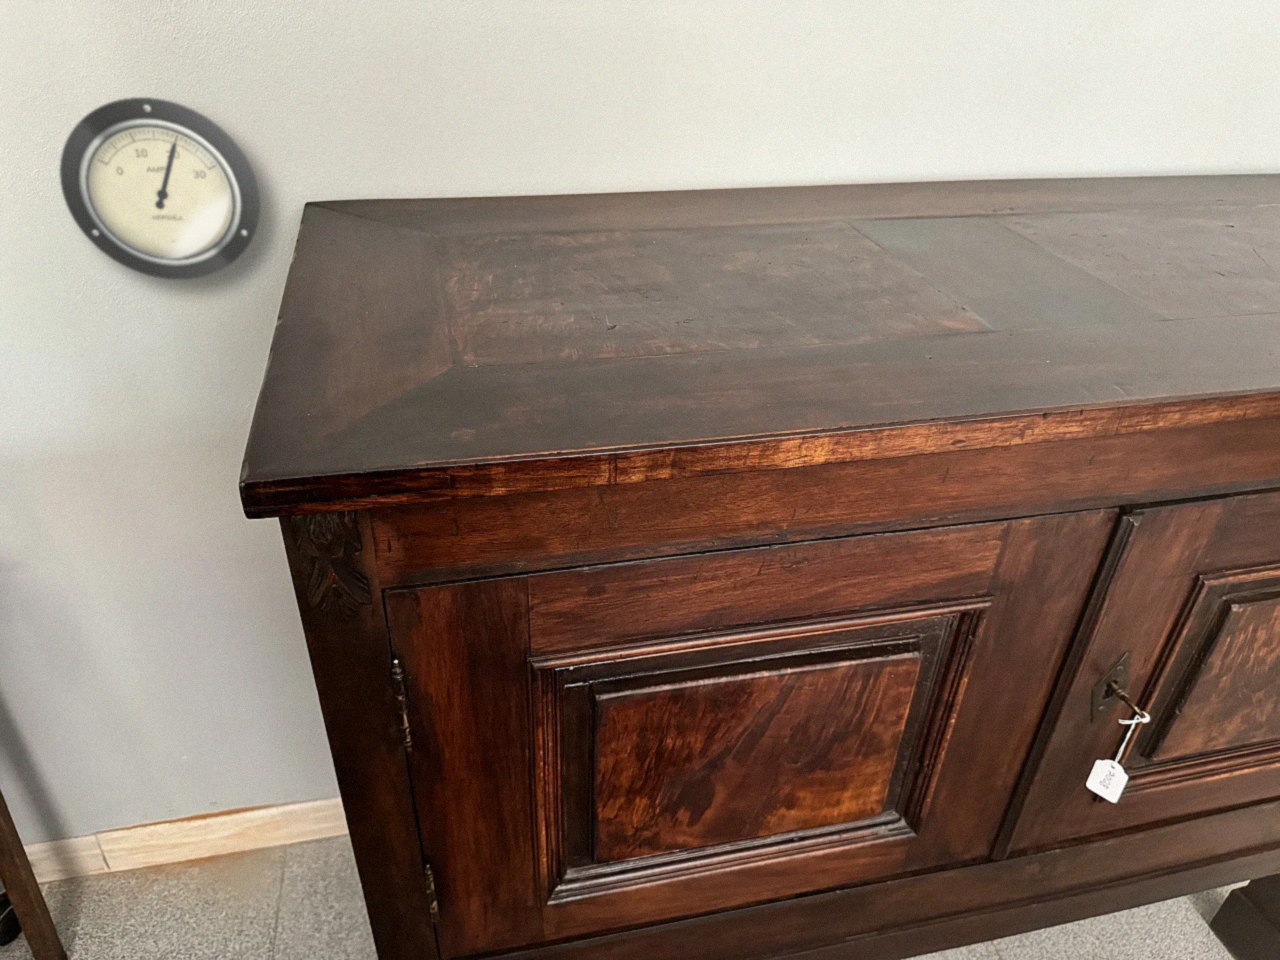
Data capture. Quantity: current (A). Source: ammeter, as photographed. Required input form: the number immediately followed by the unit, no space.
20A
